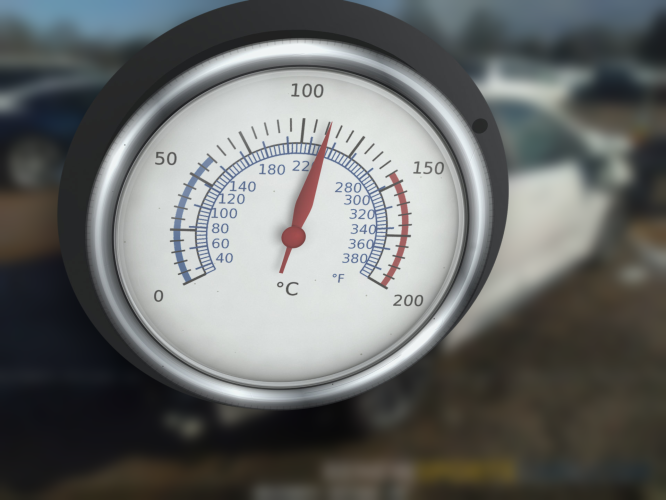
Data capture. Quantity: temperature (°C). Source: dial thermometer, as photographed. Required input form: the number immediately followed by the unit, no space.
110°C
